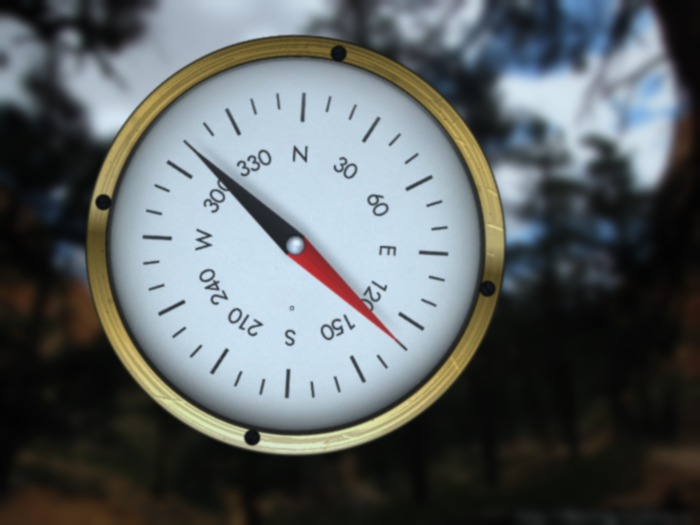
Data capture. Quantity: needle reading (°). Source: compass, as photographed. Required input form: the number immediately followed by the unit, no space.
130°
